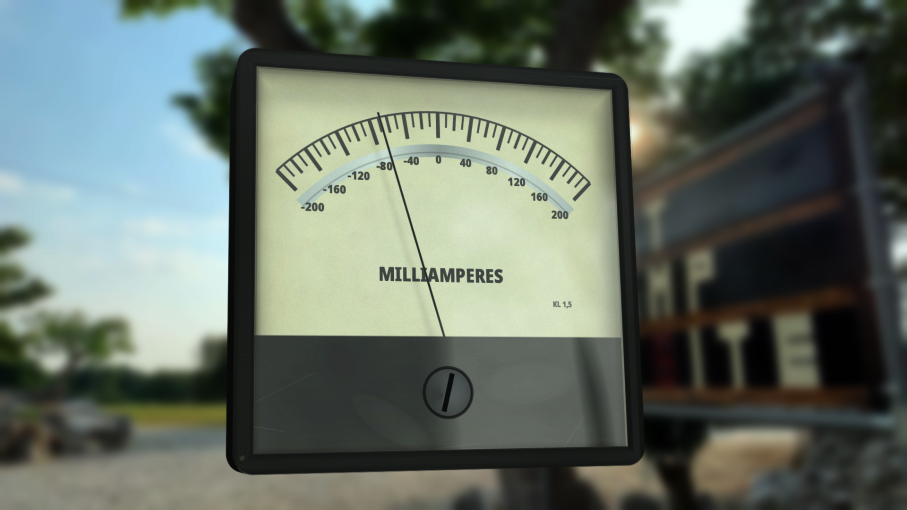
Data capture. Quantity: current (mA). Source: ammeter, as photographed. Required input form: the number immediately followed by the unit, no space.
-70mA
